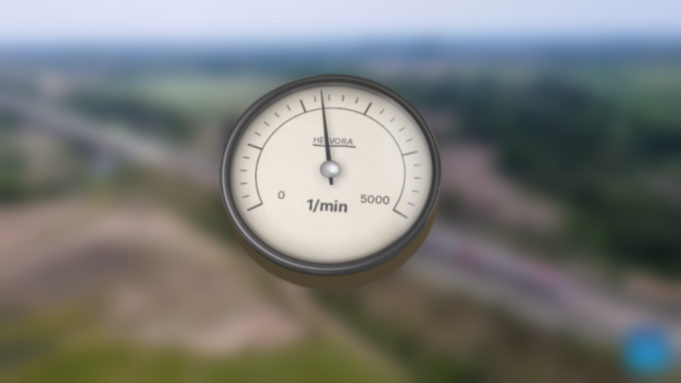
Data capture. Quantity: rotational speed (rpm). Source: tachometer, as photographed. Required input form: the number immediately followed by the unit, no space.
2300rpm
